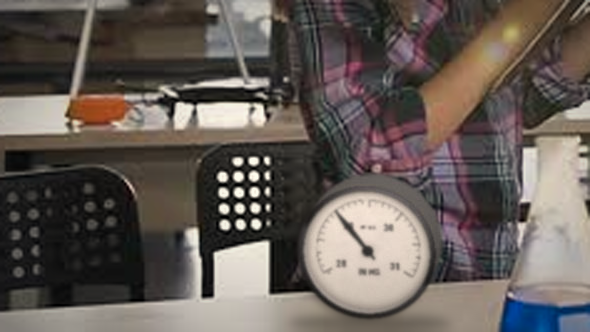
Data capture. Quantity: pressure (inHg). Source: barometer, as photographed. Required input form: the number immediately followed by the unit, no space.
29inHg
